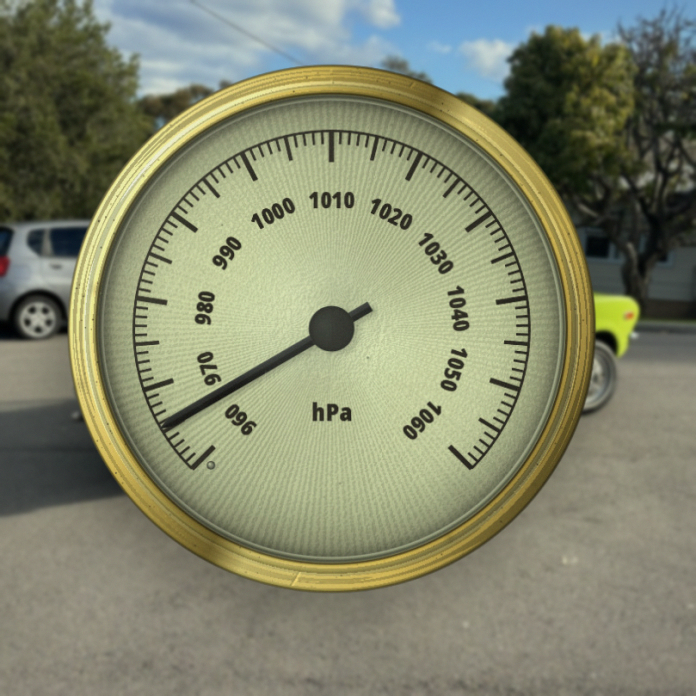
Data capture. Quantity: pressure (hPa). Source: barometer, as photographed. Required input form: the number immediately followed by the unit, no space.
965.5hPa
